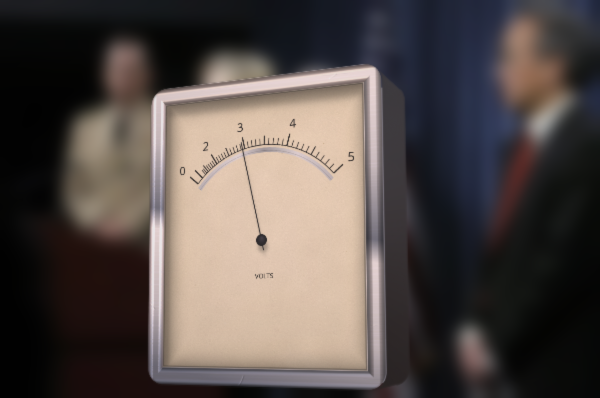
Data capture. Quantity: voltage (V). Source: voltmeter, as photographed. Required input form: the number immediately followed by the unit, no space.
3V
